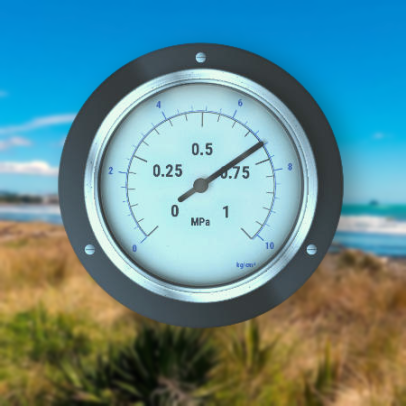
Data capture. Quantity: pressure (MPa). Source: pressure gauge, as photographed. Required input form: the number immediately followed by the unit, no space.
0.7MPa
